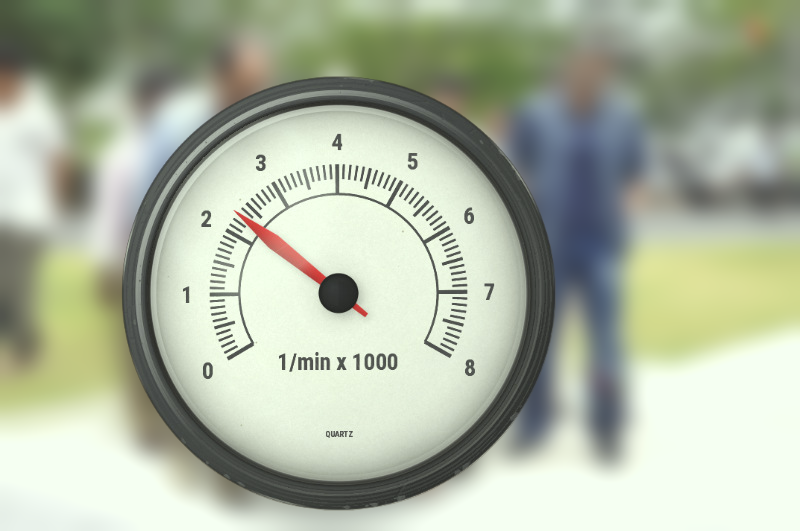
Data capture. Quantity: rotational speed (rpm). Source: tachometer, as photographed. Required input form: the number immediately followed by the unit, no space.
2300rpm
